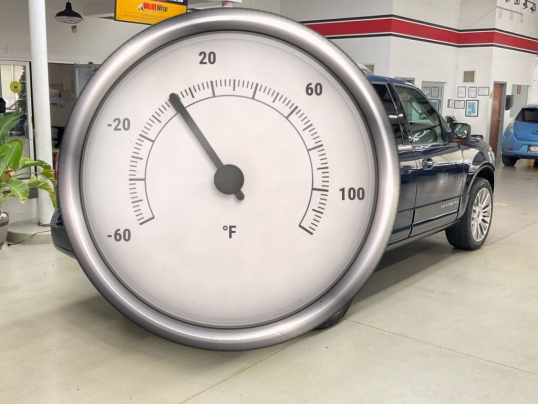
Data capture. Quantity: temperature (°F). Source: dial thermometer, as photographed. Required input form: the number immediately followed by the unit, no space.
2°F
